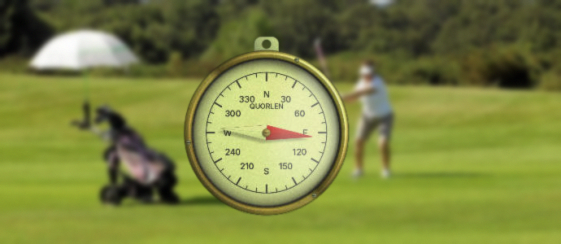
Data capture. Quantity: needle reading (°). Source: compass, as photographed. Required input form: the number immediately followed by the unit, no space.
95°
